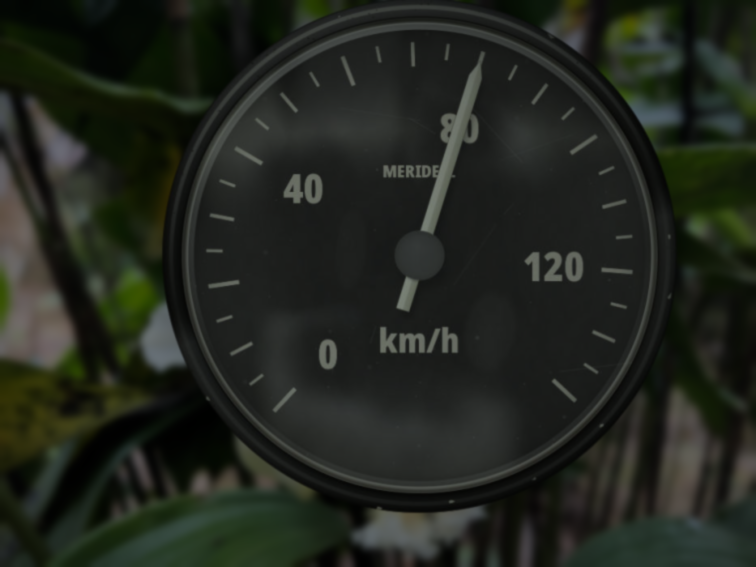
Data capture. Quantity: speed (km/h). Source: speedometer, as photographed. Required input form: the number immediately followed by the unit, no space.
80km/h
